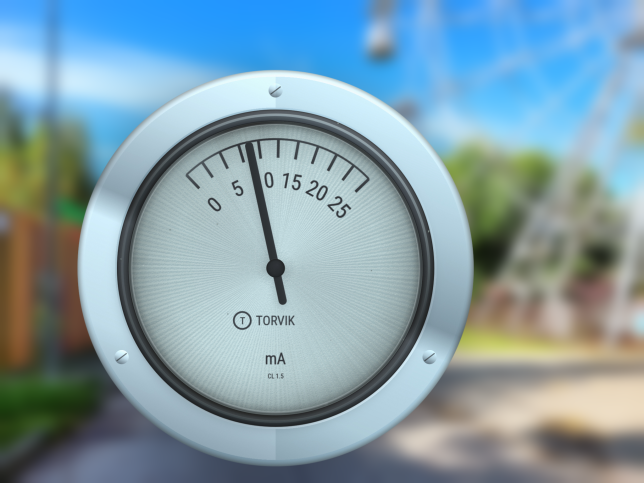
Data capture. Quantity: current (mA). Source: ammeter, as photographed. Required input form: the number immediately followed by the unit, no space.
8.75mA
